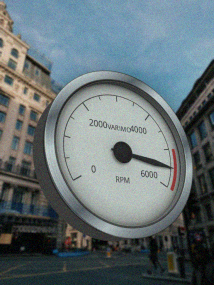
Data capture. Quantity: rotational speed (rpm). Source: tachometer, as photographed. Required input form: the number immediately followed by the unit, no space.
5500rpm
